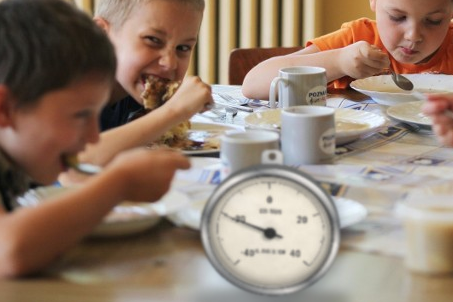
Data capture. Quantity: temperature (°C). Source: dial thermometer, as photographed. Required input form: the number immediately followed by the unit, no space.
-20°C
